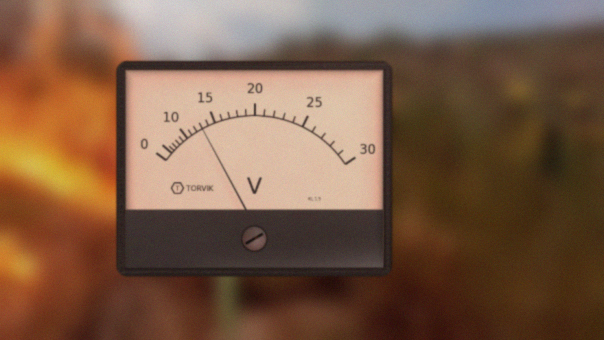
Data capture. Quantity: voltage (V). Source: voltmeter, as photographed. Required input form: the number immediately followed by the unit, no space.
13V
